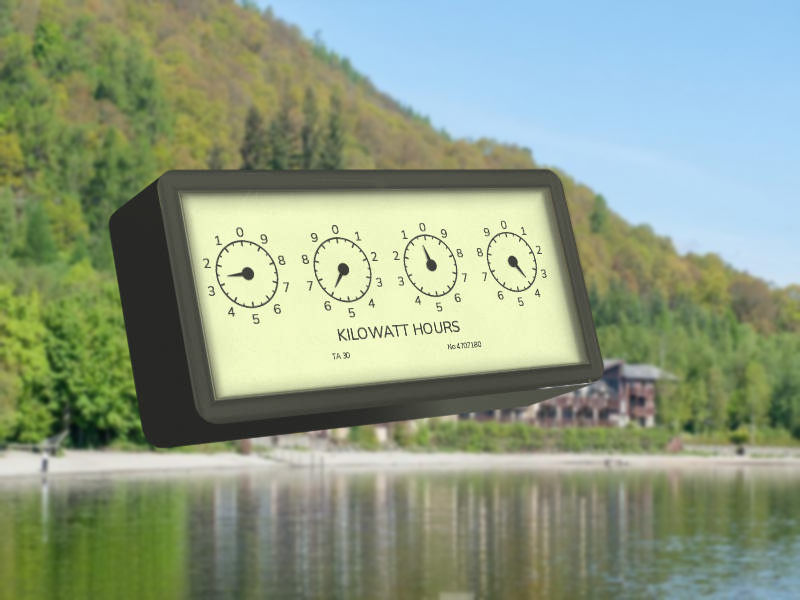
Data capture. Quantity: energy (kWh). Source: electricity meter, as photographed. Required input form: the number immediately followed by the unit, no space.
2604kWh
